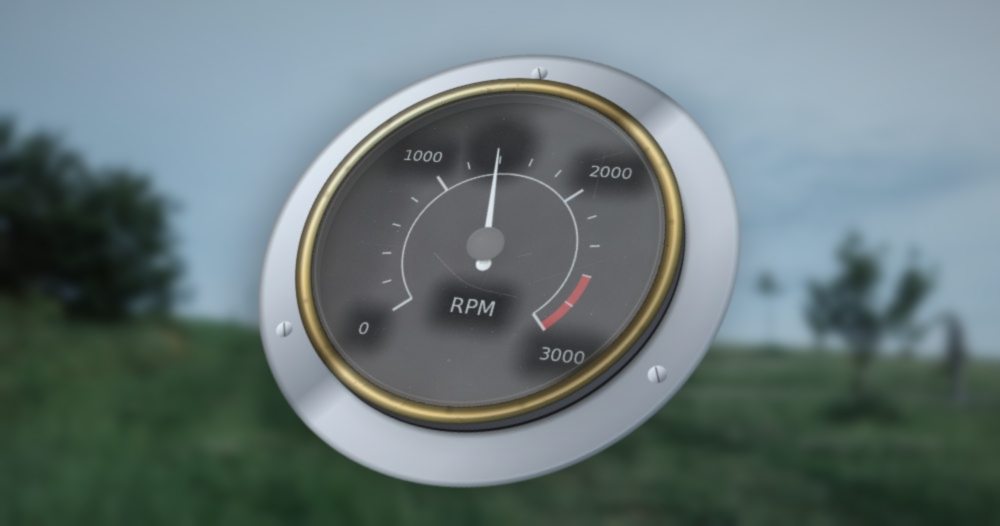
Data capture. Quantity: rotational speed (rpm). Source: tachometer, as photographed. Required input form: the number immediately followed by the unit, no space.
1400rpm
